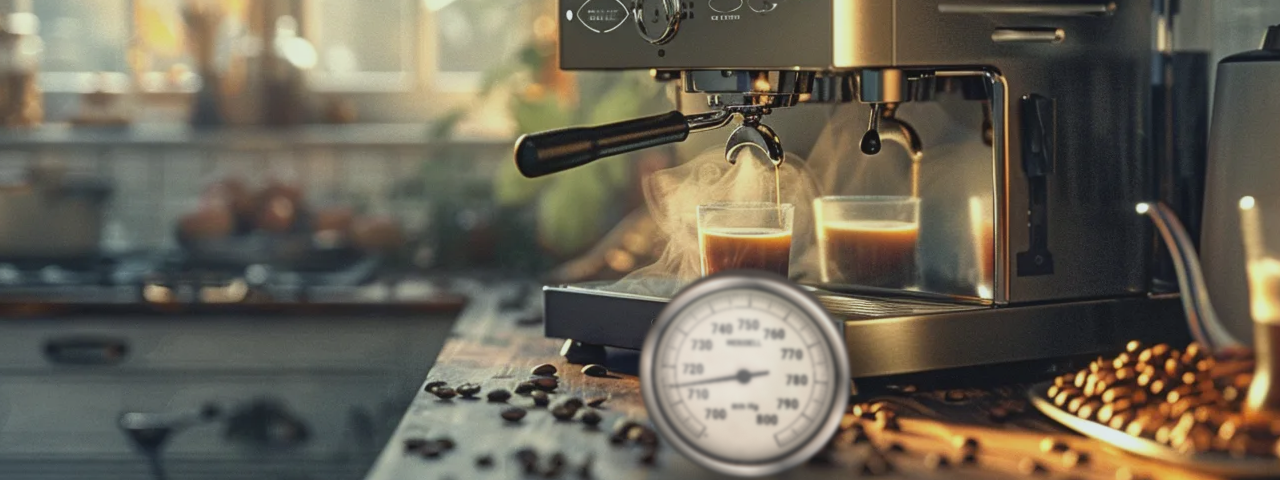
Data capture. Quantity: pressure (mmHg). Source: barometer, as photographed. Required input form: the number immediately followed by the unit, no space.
715mmHg
